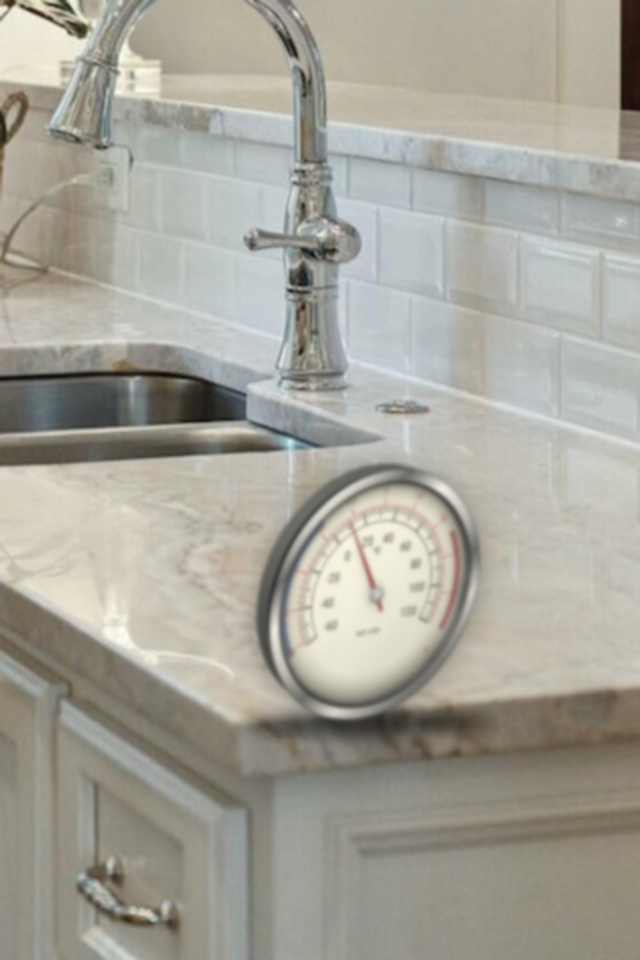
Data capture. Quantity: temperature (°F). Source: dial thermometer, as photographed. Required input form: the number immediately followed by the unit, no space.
10°F
